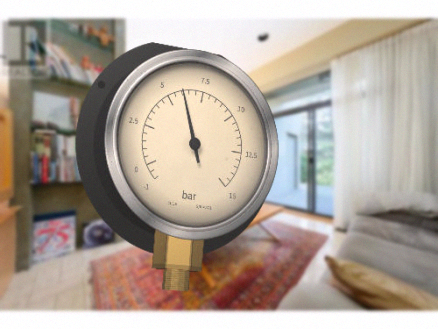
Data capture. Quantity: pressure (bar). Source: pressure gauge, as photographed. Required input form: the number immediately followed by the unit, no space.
6bar
